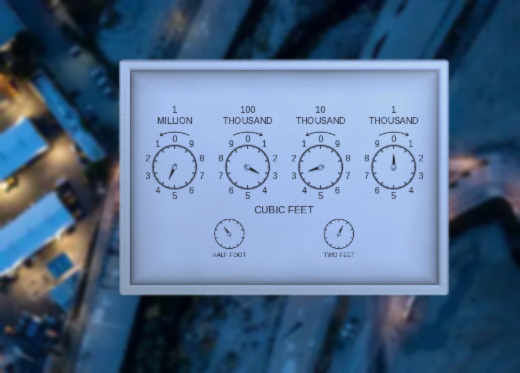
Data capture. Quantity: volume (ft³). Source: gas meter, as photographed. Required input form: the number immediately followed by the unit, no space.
433000ft³
